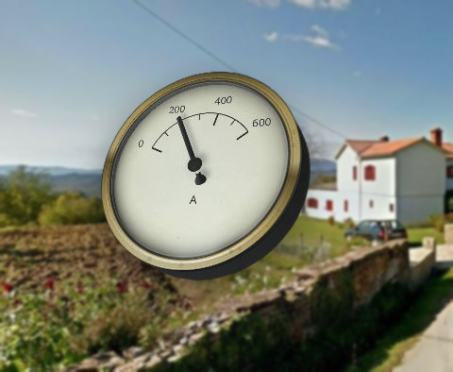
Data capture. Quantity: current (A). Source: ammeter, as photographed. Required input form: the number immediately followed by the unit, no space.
200A
